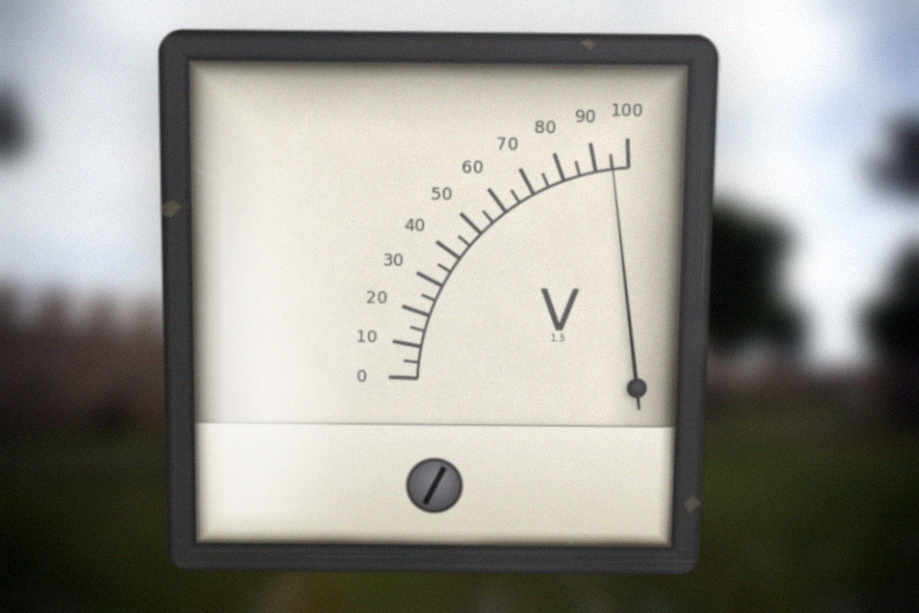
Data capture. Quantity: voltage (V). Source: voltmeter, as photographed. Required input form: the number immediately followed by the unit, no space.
95V
